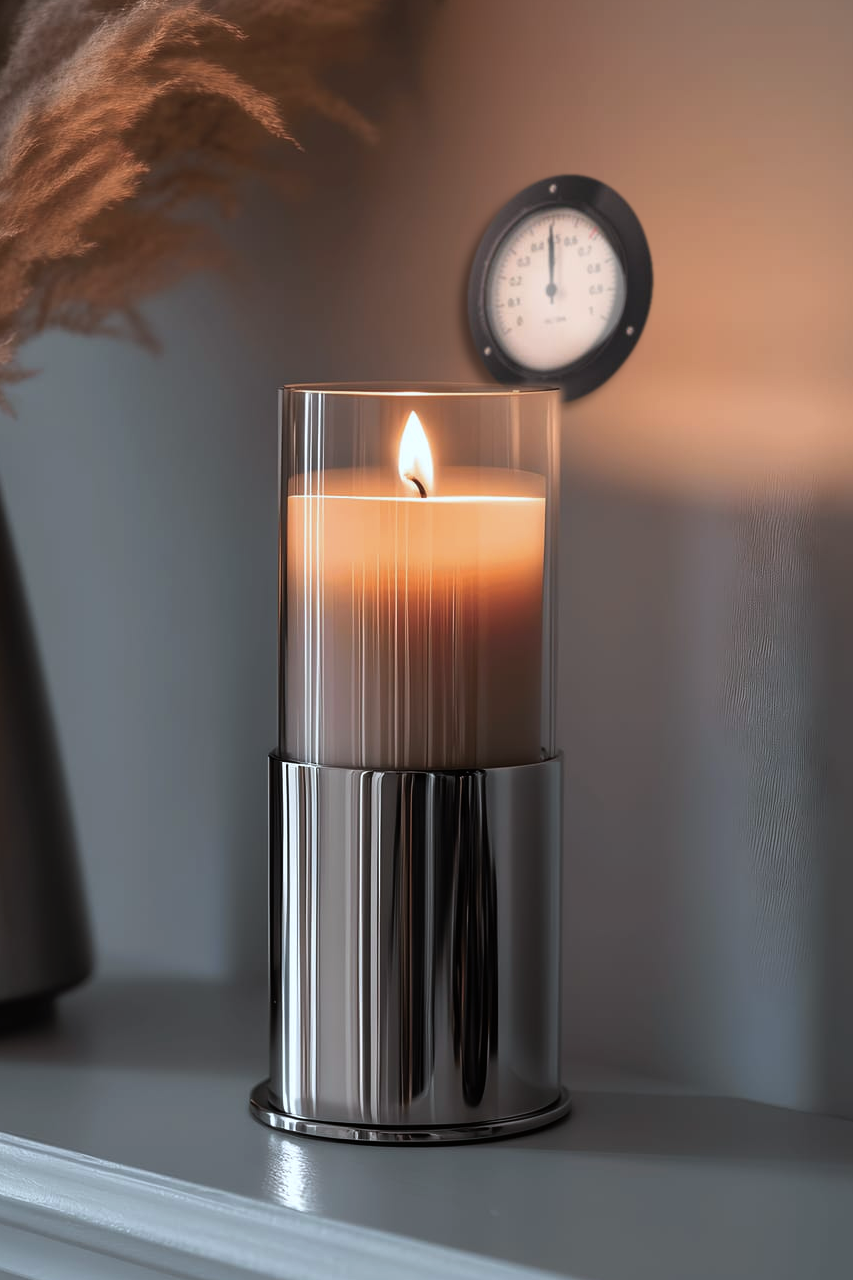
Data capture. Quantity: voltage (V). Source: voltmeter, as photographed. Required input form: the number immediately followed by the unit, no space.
0.5V
